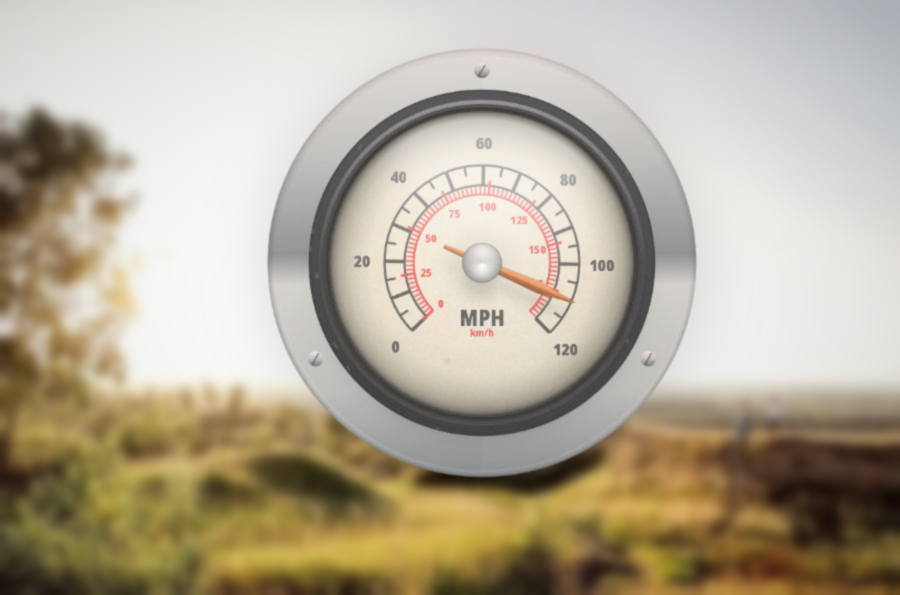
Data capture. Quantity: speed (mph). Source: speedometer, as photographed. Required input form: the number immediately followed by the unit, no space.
110mph
